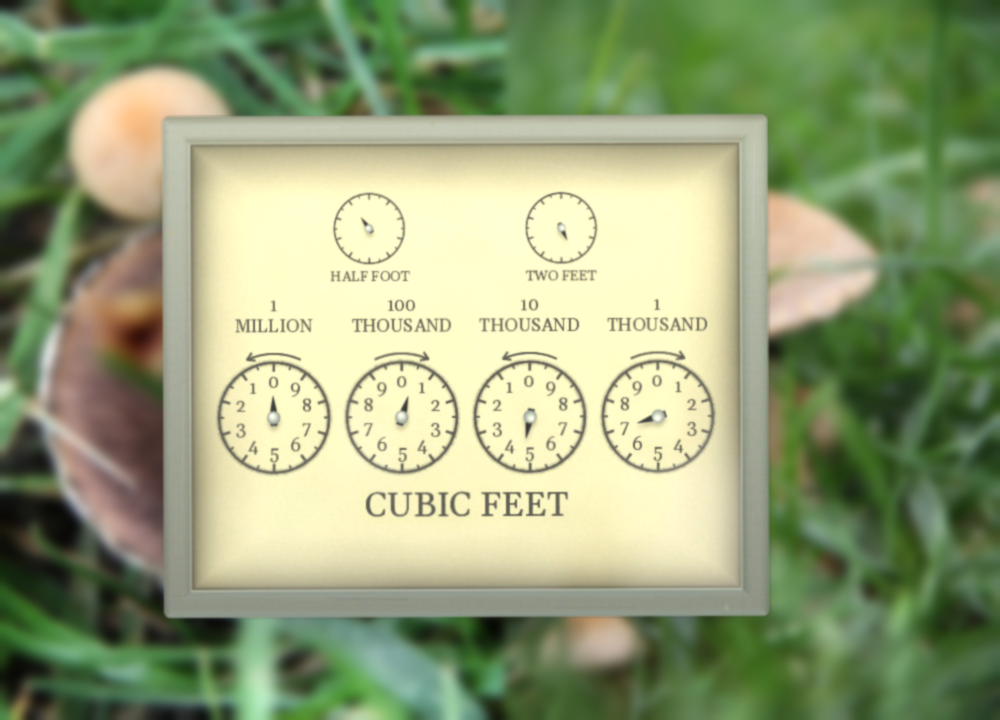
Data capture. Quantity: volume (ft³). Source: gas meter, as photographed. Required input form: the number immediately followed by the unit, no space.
4700ft³
